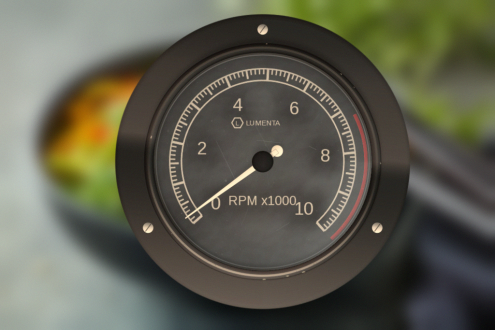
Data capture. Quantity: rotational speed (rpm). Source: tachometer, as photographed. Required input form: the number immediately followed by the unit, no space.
200rpm
